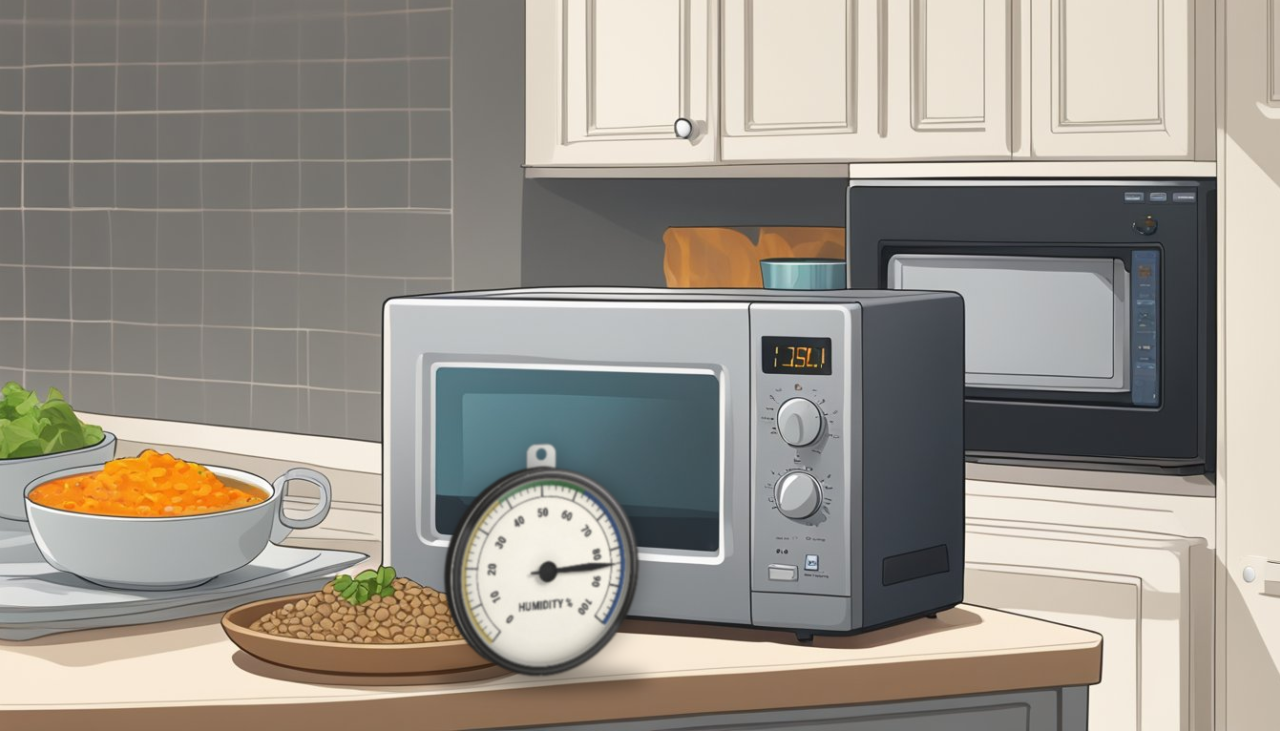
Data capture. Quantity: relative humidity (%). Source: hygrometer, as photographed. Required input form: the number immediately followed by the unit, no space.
84%
